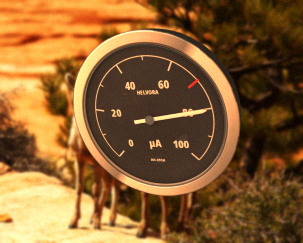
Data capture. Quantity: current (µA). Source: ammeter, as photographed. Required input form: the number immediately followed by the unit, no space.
80µA
